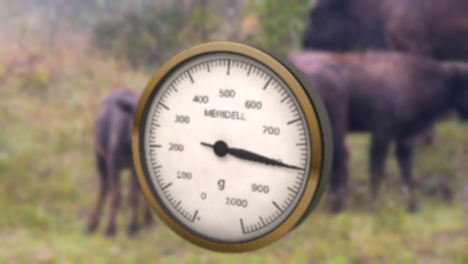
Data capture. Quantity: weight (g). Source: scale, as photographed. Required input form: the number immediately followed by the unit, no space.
800g
